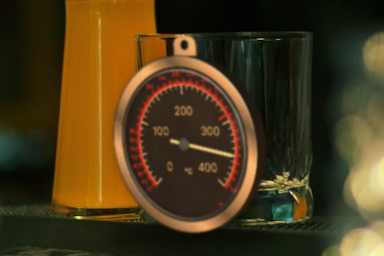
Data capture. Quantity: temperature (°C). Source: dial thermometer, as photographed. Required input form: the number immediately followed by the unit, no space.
350°C
